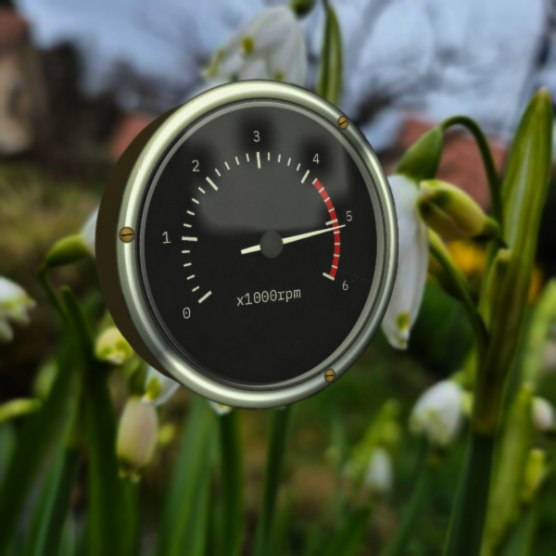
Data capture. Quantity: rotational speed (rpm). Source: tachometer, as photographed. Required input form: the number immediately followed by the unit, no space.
5100rpm
